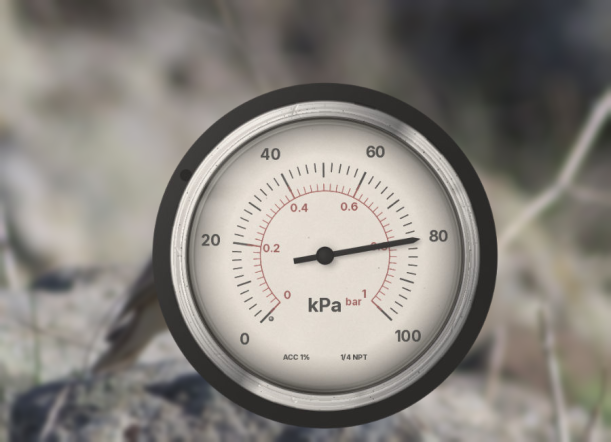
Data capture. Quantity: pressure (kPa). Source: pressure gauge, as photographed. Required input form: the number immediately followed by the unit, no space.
80kPa
